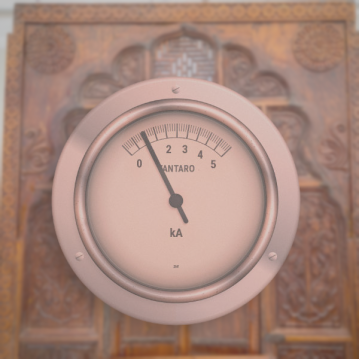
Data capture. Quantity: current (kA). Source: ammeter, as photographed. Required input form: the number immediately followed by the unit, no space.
1kA
